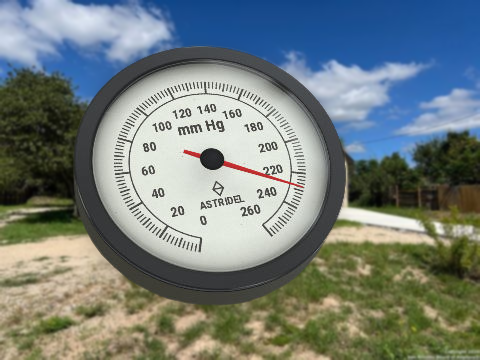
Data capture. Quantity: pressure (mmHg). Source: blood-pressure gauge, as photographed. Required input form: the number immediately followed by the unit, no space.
230mmHg
